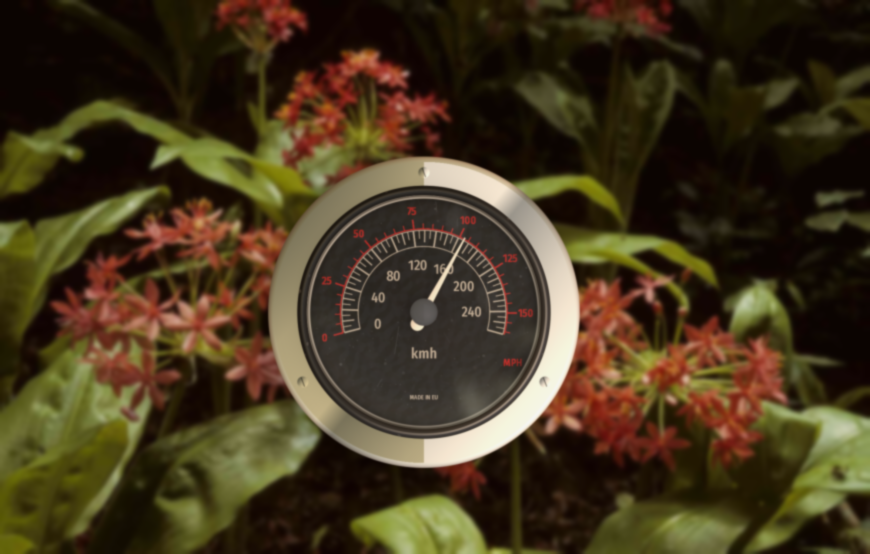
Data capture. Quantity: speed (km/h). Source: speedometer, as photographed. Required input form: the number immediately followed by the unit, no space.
165km/h
